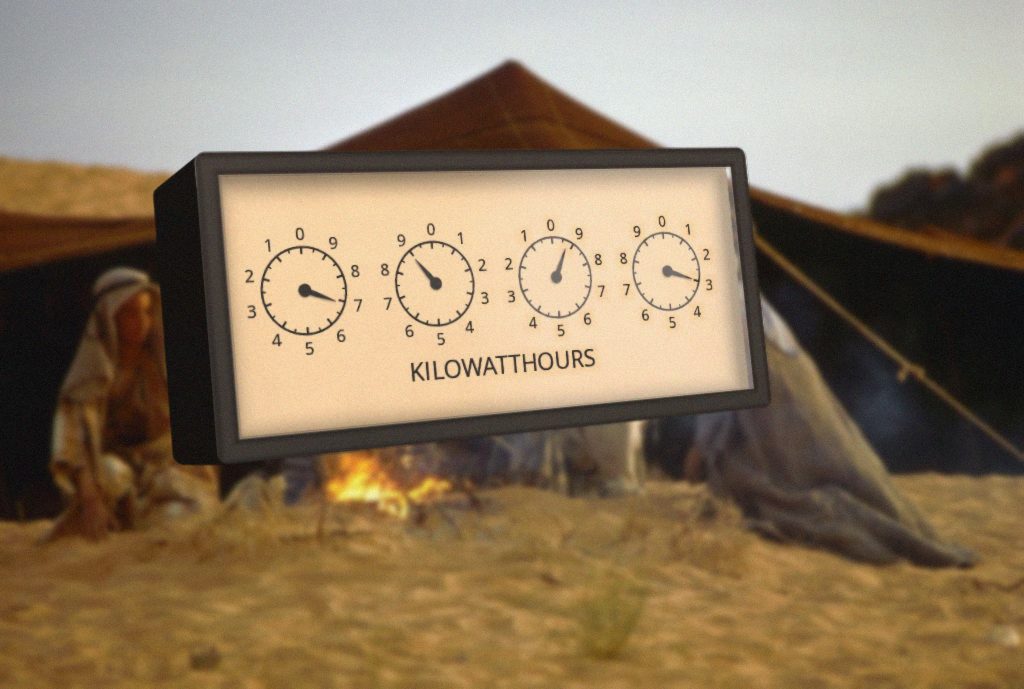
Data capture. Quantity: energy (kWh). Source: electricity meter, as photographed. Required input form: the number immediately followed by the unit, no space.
6893kWh
